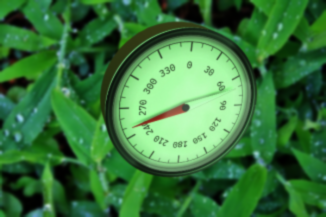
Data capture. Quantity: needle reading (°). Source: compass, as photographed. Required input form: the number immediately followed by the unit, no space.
250°
